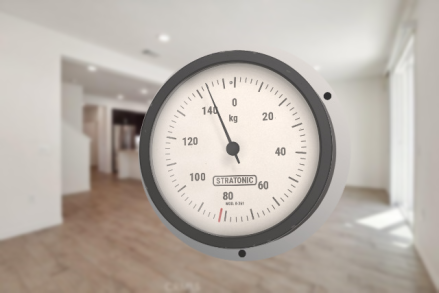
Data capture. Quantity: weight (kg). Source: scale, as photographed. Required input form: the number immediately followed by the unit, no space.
144kg
